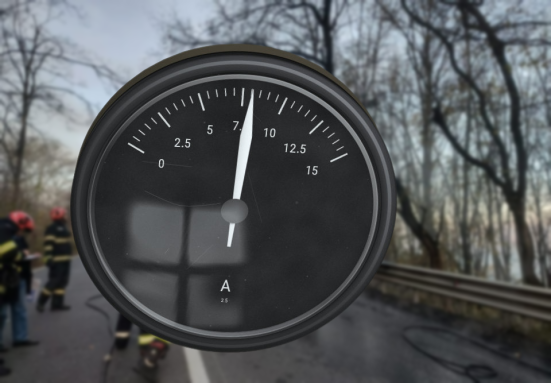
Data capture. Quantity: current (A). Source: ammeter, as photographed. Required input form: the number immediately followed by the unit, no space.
8A
